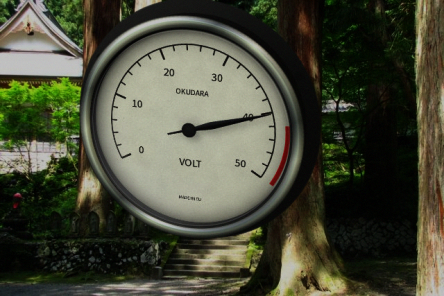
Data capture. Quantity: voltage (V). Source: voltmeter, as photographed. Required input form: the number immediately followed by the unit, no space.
40V
